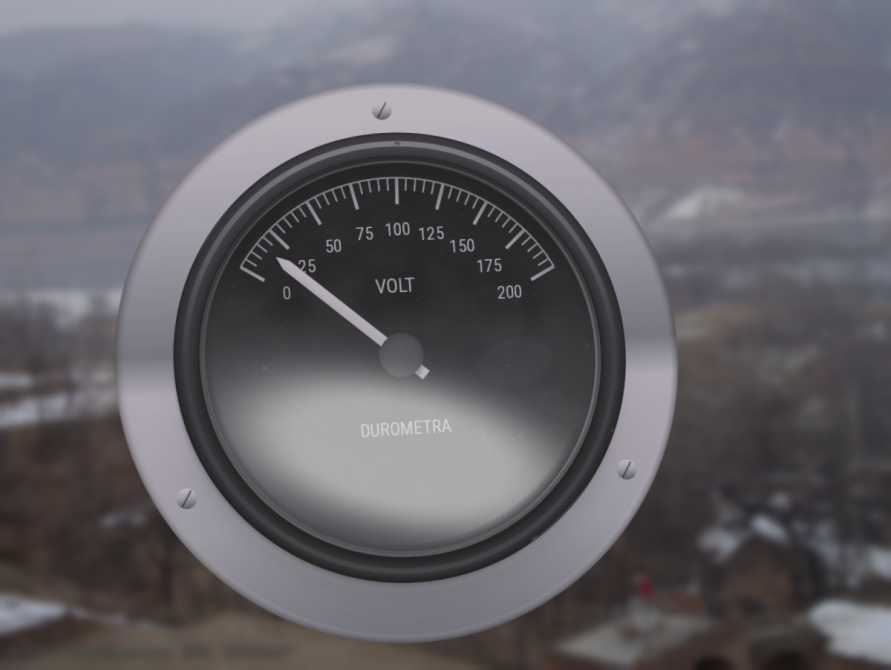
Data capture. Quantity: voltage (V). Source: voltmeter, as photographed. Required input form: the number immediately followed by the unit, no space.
15V
